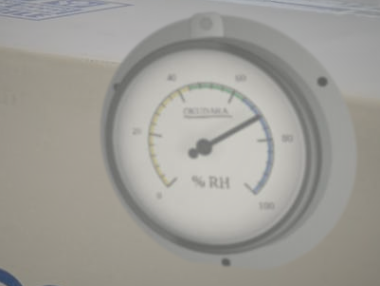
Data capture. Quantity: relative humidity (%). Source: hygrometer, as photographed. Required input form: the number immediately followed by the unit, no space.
72%
